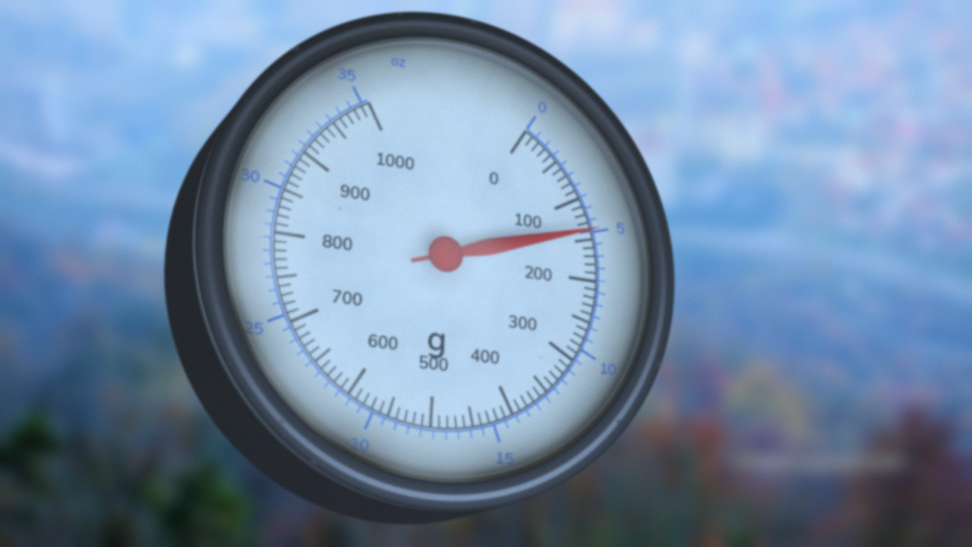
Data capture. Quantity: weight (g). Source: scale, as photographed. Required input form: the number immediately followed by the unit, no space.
140g
